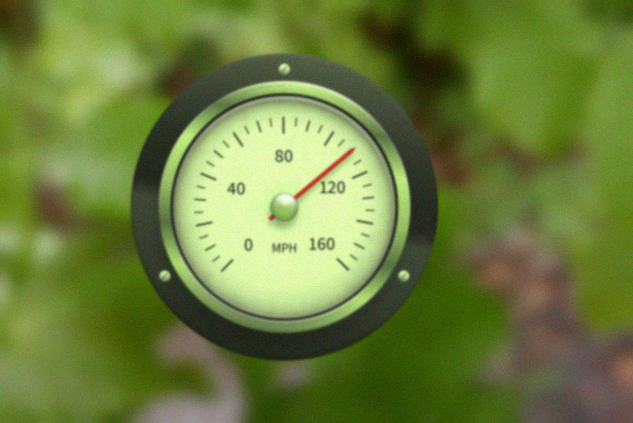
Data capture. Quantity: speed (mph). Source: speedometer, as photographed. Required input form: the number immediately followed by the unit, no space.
110mph
